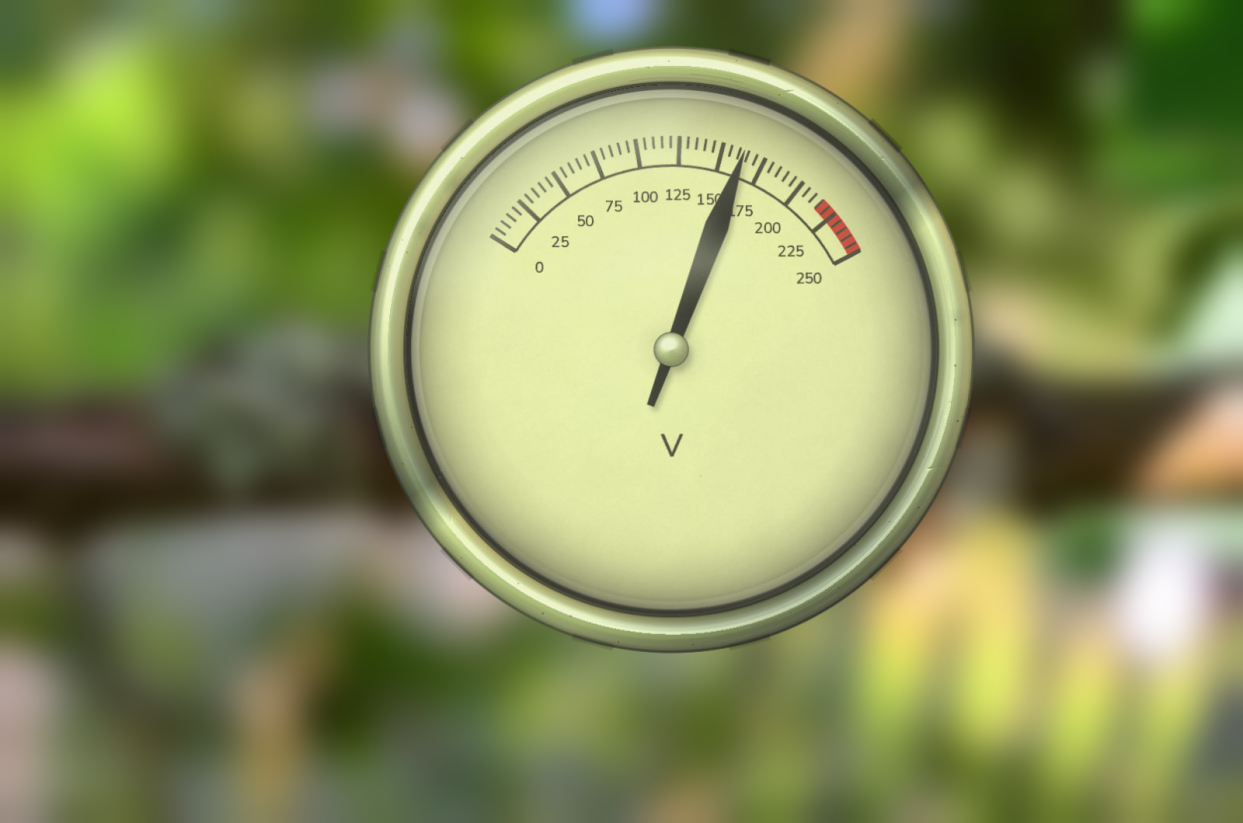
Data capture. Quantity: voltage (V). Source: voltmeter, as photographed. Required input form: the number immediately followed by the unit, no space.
162.5V
